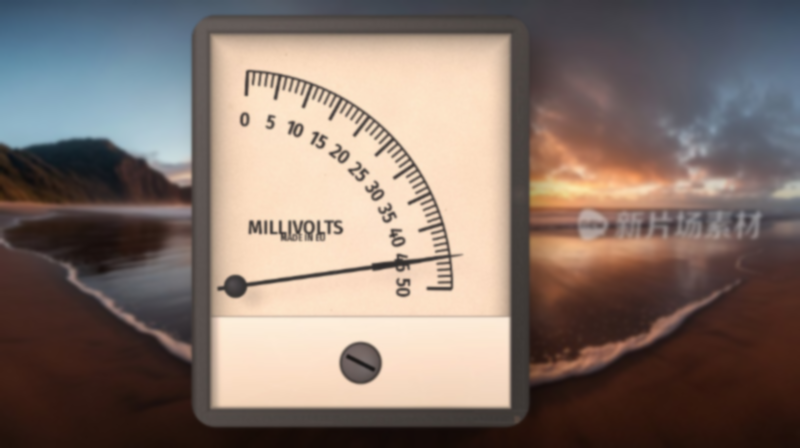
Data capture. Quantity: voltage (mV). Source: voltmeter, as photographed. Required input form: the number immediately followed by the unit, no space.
45mV
